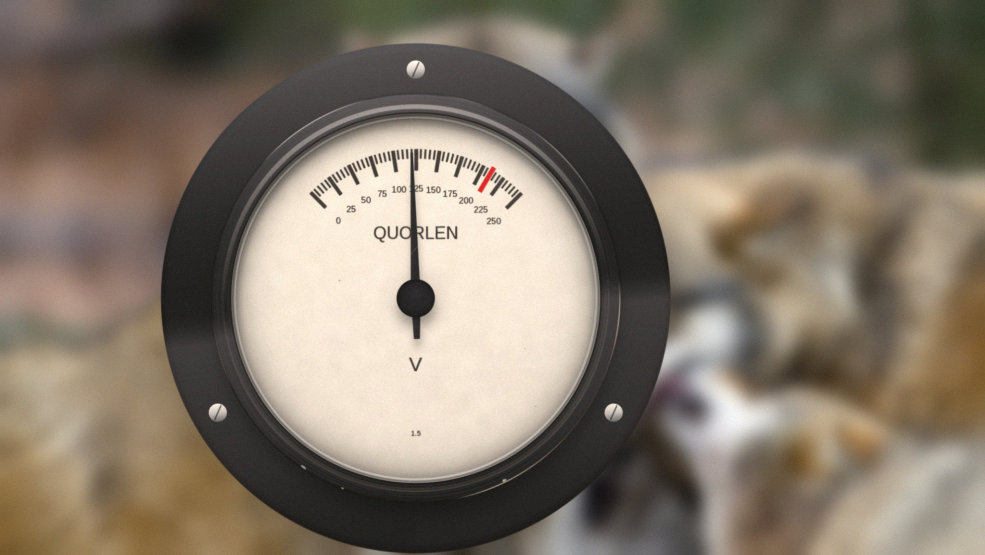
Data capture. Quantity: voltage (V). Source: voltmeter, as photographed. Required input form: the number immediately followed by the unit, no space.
120V
